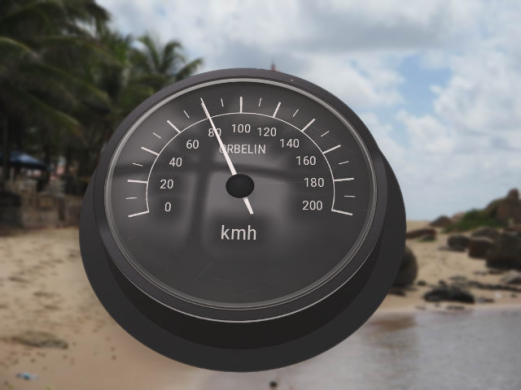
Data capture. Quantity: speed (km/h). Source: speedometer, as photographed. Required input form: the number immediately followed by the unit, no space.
80km/h
